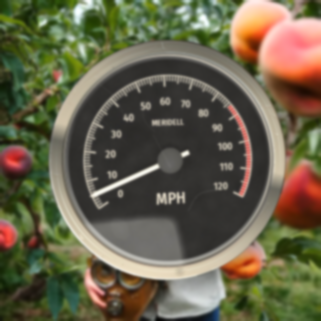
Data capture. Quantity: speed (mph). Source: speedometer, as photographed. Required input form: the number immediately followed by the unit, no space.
5mph
